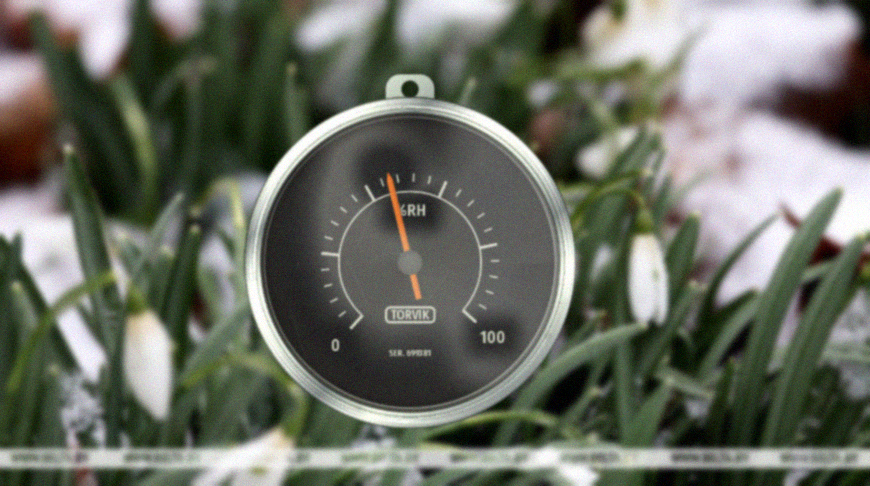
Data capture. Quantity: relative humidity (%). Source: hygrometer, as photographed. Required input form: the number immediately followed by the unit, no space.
46%
